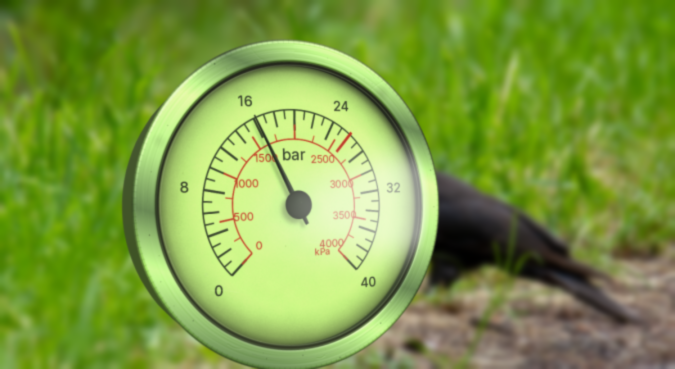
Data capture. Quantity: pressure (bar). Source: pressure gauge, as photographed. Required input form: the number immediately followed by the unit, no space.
16bar
